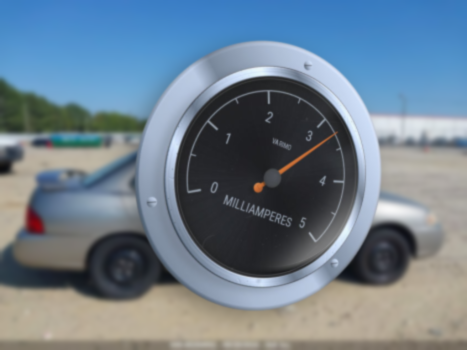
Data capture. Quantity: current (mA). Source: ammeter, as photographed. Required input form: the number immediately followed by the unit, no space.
3.25mA
